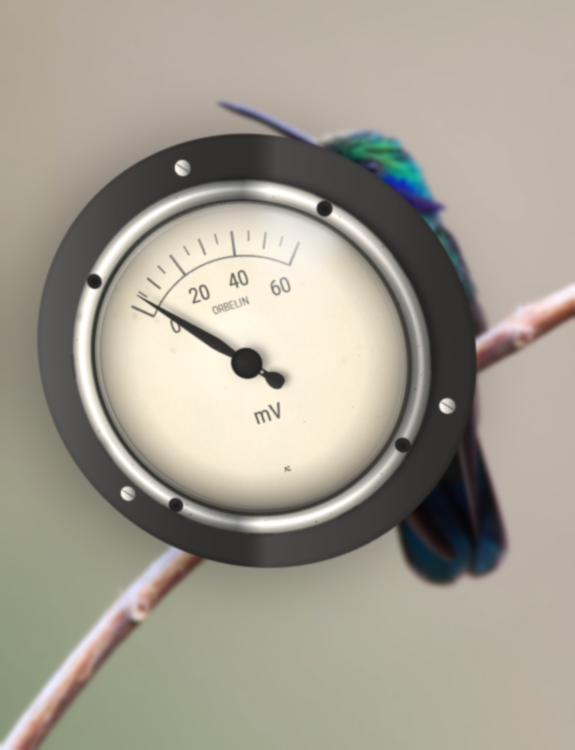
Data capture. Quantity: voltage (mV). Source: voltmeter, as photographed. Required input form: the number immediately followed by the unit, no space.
5mV
